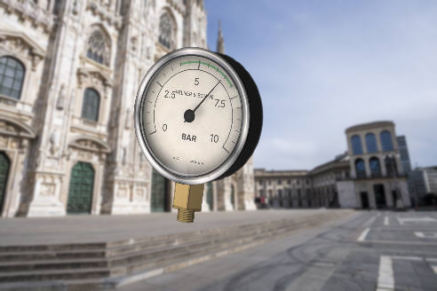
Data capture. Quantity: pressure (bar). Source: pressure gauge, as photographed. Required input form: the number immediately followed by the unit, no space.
6.5bar
